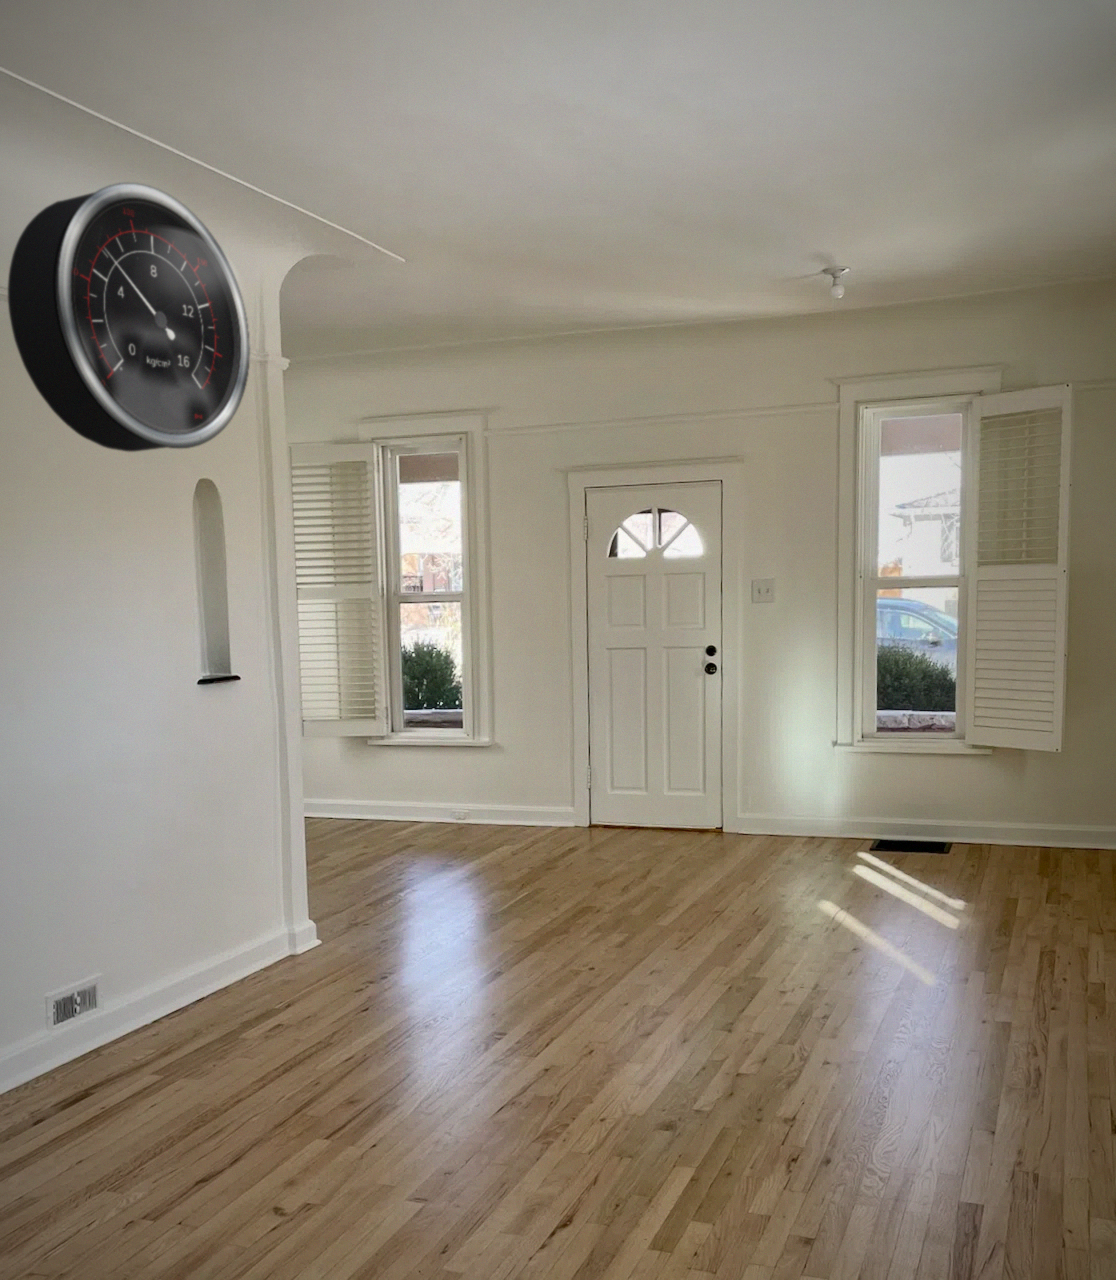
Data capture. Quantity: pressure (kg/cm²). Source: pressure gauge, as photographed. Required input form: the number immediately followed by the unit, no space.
5kg/cm²
